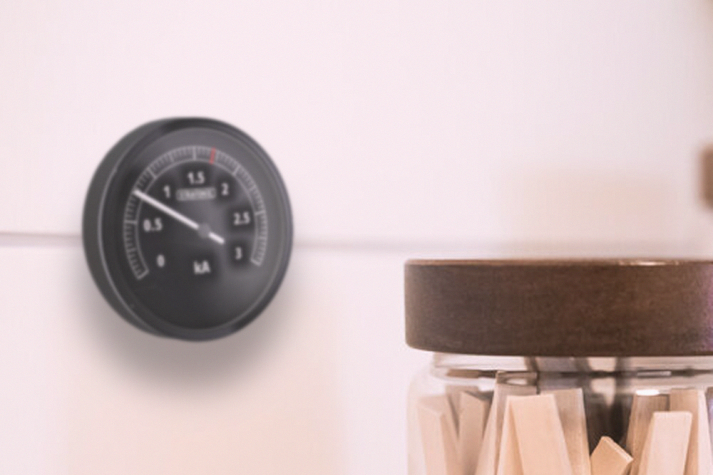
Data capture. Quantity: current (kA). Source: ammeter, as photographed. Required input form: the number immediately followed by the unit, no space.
0.75kA
